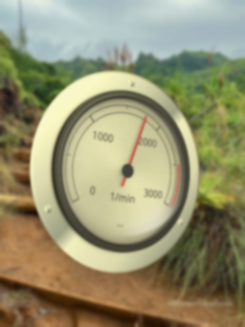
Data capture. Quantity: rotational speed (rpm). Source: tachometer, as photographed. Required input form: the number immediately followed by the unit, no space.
1750rpm
